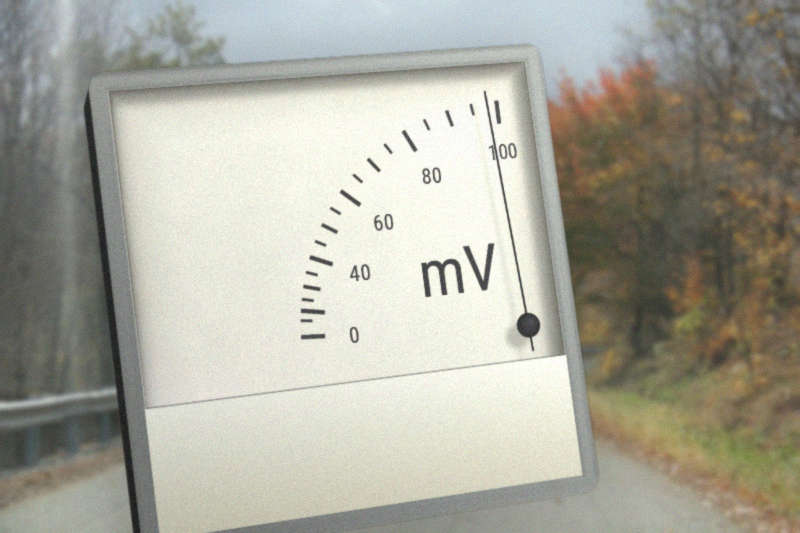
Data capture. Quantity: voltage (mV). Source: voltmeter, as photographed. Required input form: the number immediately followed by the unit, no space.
97.5mV
